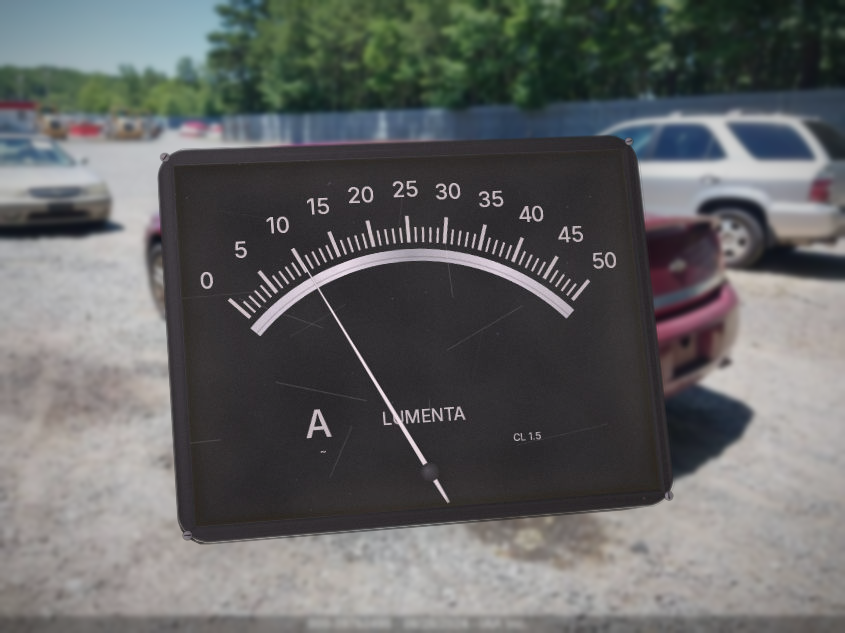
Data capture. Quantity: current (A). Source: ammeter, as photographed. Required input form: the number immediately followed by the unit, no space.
10A
